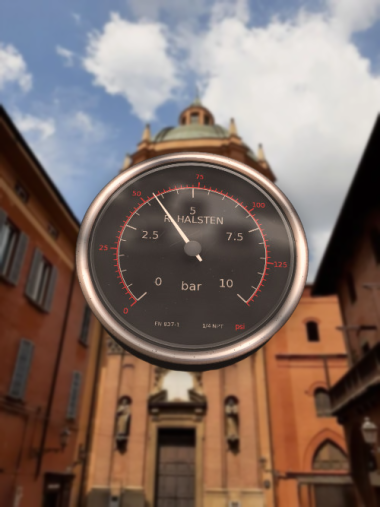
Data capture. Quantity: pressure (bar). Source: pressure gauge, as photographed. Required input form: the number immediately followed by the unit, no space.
3.75bar
